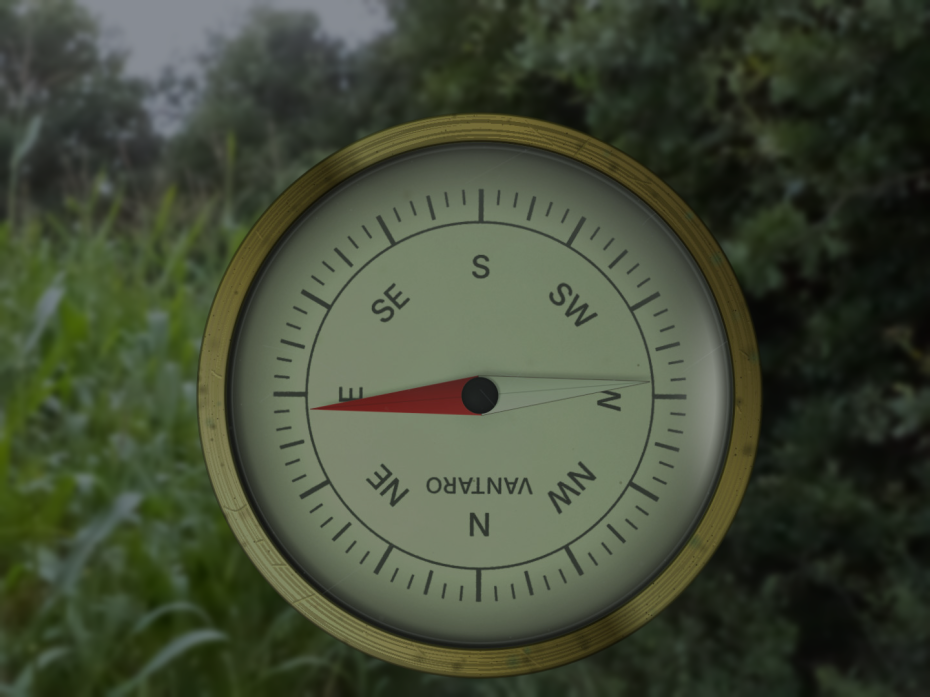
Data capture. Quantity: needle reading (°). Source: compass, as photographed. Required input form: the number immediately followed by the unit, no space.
85°
